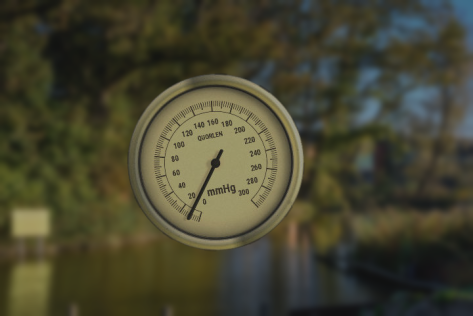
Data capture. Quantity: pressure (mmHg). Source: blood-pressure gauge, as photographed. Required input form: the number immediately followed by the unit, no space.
10mmHg
